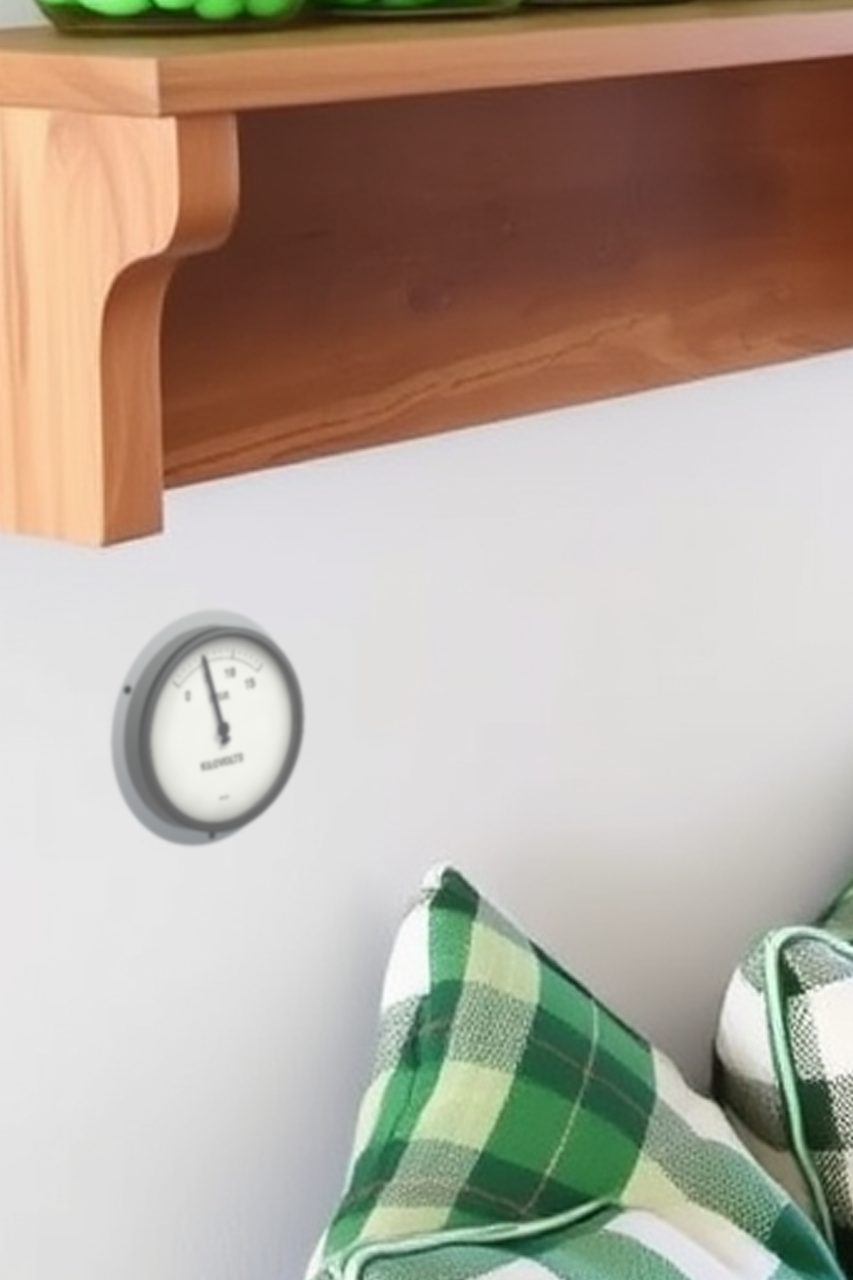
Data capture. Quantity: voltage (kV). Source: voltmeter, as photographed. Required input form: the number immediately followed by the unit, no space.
5kV
